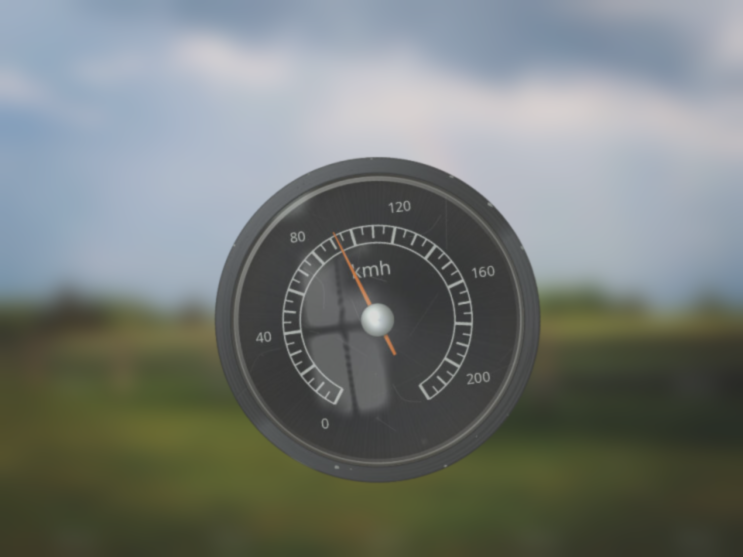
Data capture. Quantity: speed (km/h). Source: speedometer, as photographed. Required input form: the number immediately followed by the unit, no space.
92.5km/h
